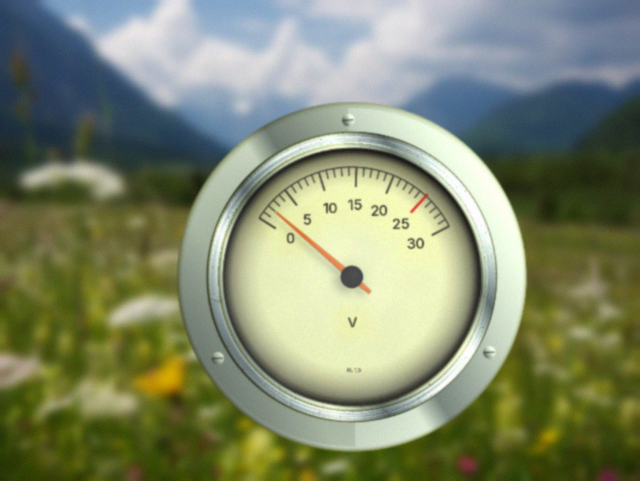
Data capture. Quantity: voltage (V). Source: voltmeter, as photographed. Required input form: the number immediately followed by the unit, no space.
2V
